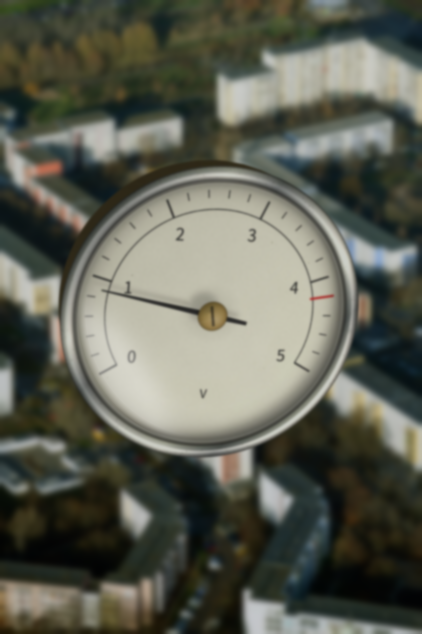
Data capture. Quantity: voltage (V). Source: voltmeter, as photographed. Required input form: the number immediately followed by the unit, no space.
0.9V
